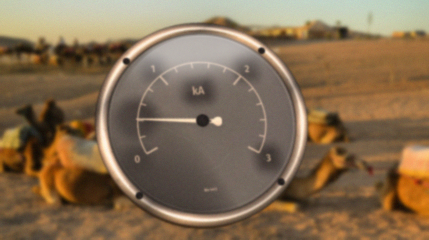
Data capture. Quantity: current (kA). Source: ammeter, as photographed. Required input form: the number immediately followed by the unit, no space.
0.4kA
